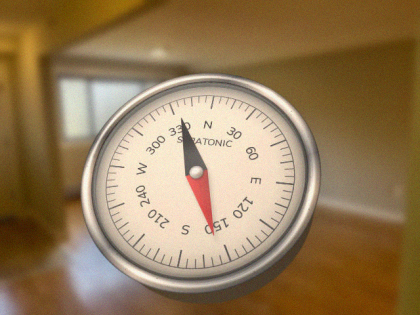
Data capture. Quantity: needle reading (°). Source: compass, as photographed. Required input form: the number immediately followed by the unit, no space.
155°
